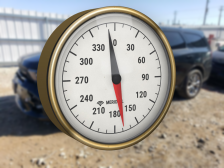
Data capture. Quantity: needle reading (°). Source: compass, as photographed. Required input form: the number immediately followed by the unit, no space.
170°
